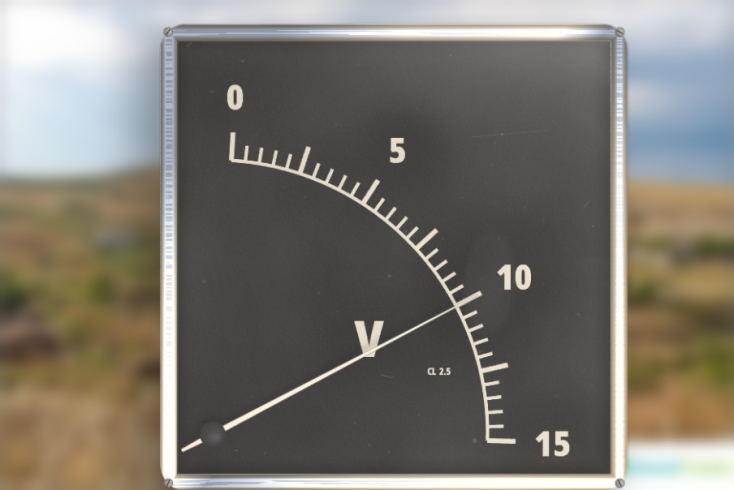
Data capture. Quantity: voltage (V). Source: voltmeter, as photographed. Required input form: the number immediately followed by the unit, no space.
10V
